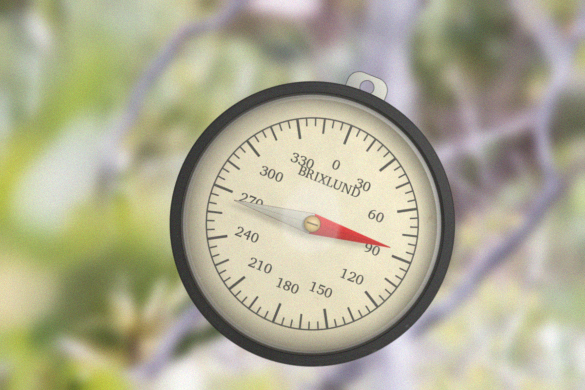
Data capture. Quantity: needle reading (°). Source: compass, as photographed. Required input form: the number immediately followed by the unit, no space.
85°
